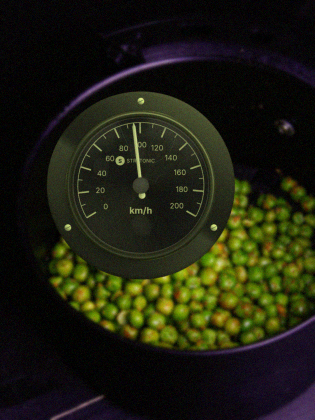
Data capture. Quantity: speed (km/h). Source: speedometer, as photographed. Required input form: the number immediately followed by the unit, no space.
95km/h
